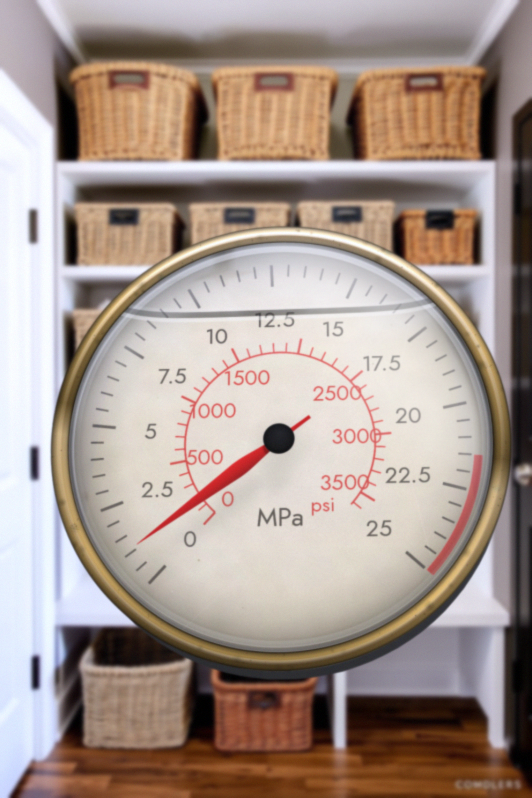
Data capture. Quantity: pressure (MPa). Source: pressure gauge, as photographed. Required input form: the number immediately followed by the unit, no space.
1MPa
